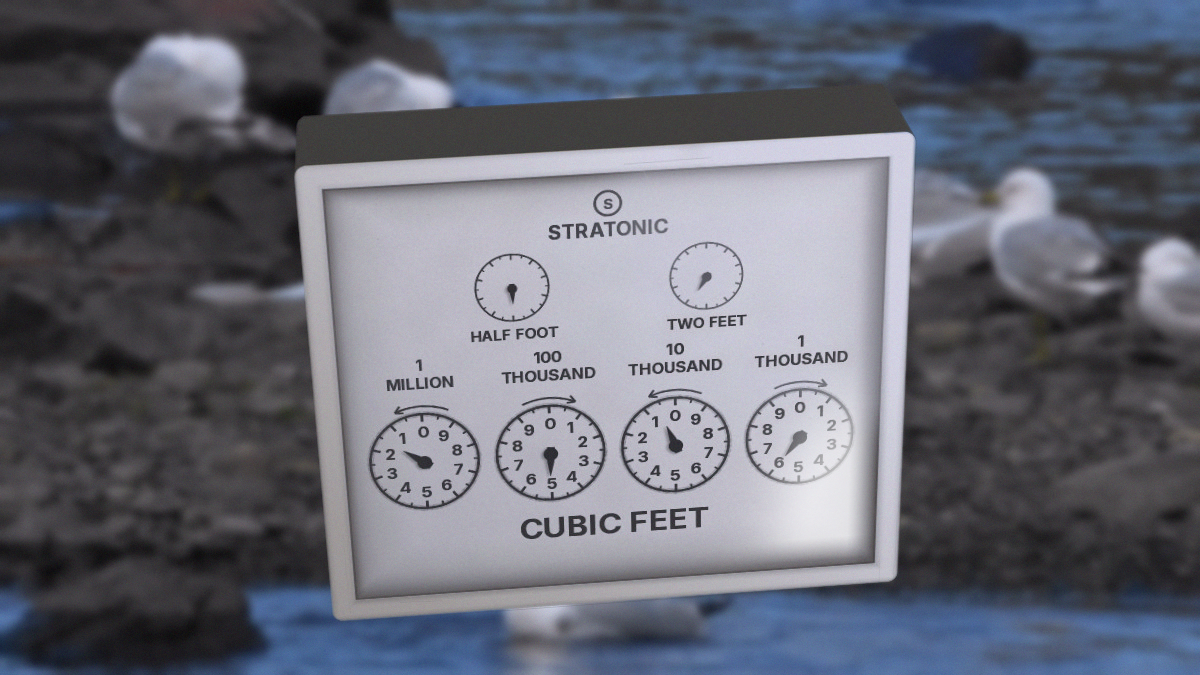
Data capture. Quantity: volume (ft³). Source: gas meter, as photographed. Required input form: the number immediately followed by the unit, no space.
150600ft³
